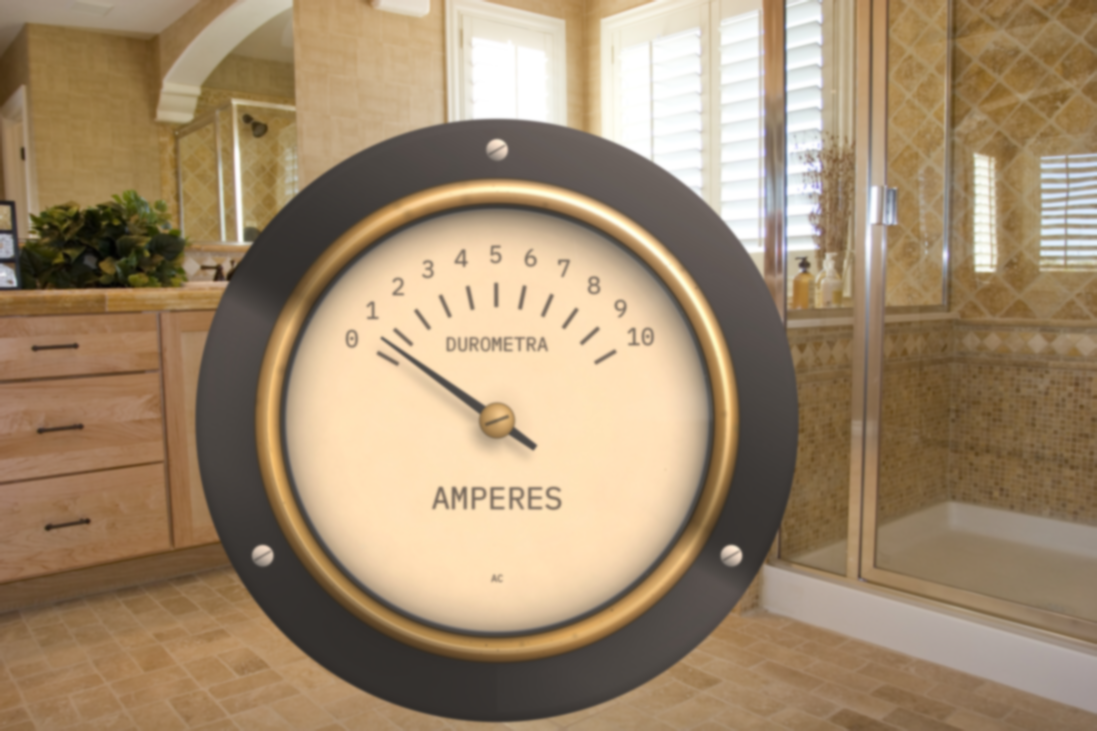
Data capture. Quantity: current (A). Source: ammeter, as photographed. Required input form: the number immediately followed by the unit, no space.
0.5A
